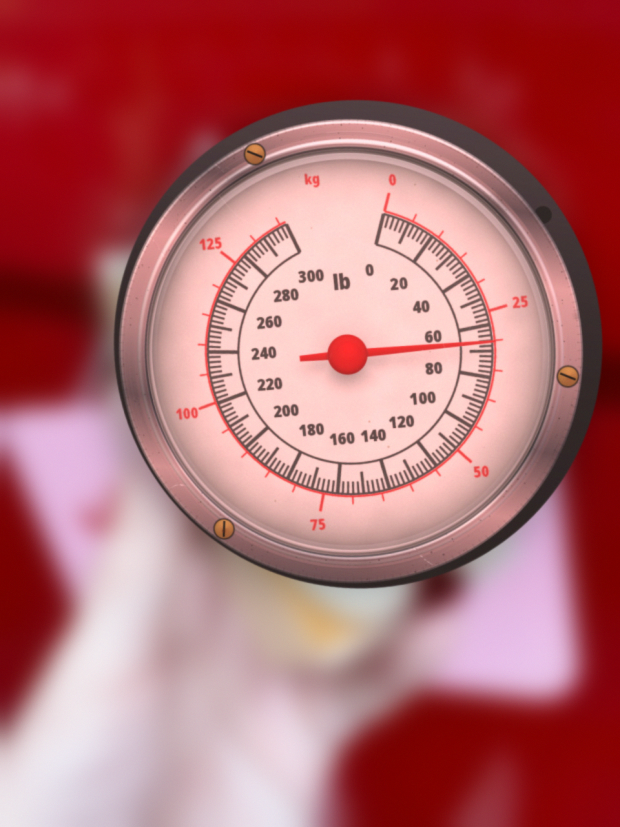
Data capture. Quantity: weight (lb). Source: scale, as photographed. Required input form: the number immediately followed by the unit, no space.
66lb
